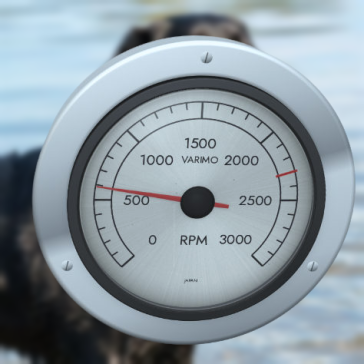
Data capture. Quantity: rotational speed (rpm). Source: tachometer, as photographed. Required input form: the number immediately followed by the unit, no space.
600rpm
